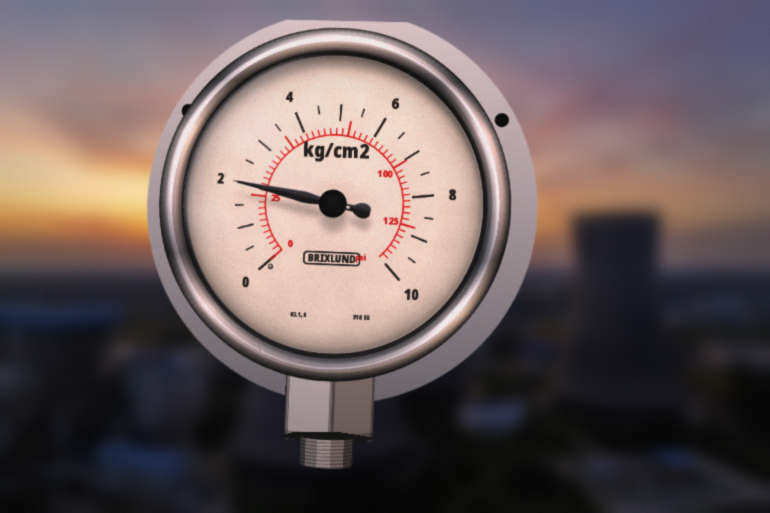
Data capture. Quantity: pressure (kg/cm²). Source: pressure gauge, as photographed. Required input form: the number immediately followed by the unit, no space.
2kg/cm²
